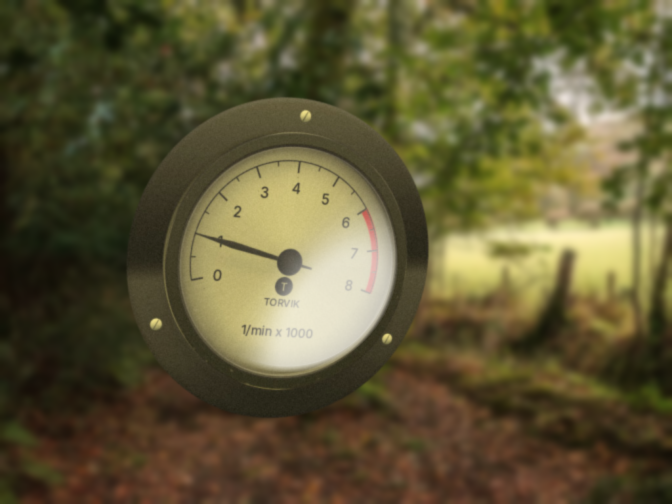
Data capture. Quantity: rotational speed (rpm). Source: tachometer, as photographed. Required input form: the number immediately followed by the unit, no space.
1000rpm
